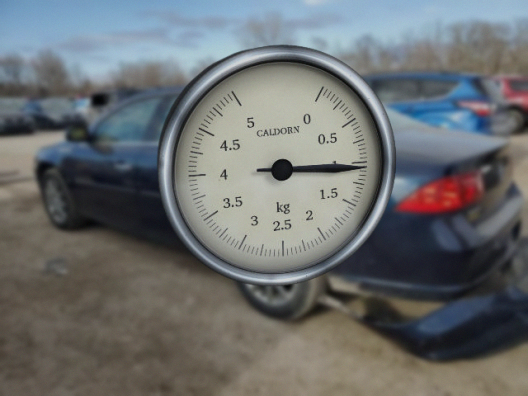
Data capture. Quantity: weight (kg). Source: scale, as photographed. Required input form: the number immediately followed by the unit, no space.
1.05kg
